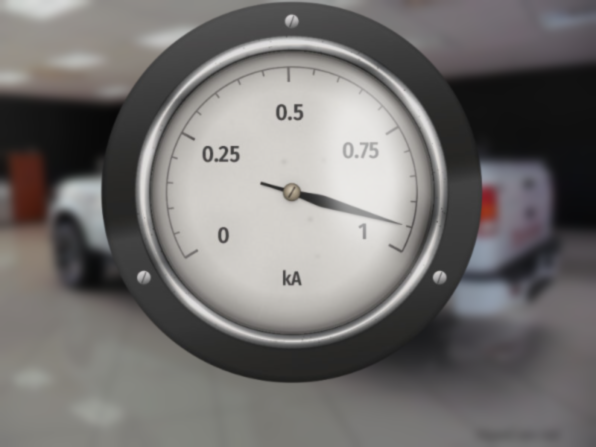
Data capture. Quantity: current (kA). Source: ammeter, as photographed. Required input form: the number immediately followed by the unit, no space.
0.95kA
